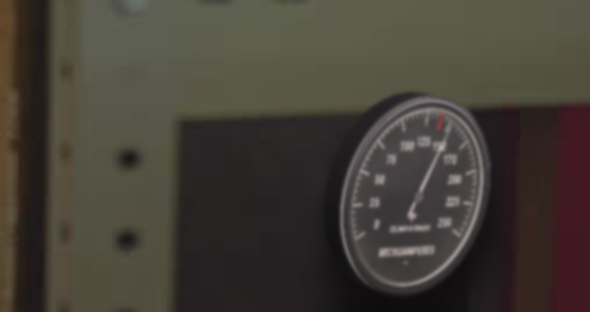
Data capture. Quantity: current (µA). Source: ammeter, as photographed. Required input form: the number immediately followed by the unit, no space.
150µA
